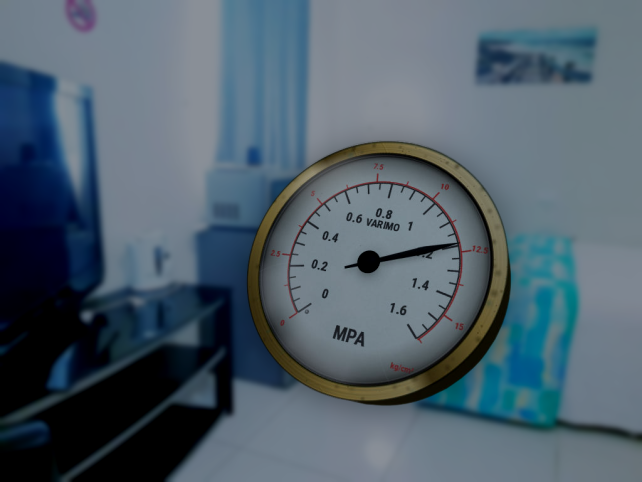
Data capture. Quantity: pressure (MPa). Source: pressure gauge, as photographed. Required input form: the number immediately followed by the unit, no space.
1.2MPa
